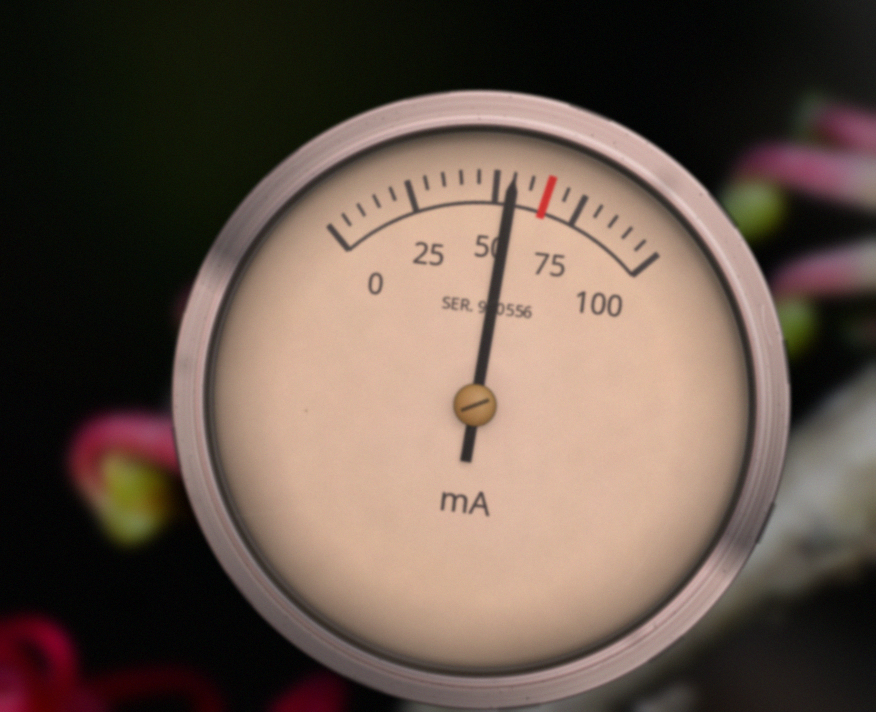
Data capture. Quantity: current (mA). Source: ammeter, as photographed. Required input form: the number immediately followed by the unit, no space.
55mA
